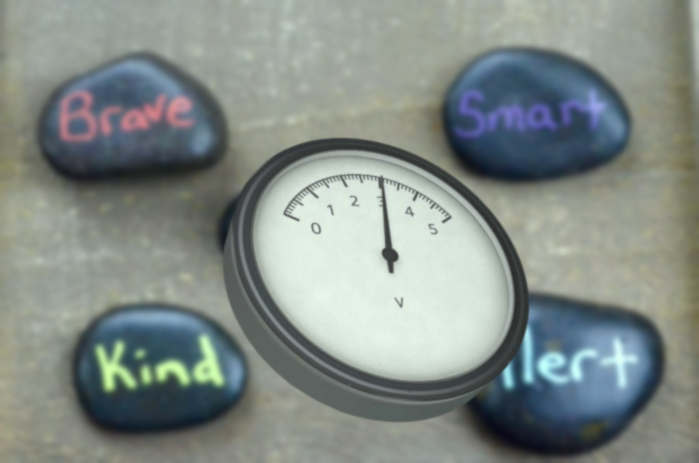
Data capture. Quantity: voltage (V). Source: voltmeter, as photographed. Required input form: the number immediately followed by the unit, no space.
3V
